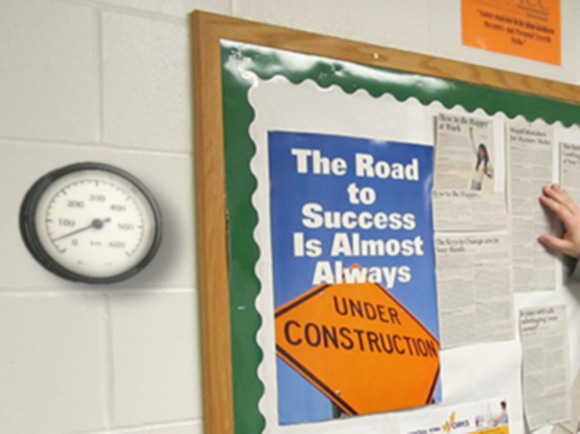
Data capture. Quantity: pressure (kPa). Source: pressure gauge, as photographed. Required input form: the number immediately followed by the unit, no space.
40kPa
